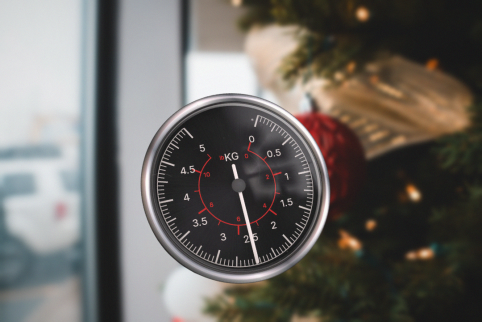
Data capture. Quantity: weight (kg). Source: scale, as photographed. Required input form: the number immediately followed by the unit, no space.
2.5kg
